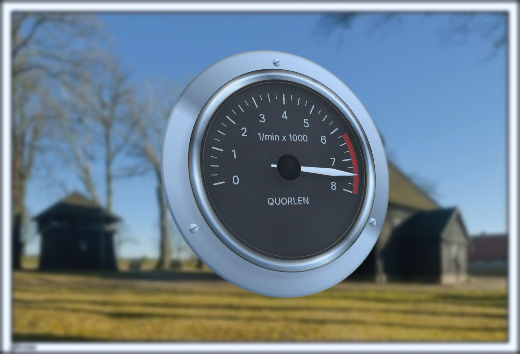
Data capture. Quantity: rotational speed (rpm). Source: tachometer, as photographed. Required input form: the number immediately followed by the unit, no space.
7500rpm
